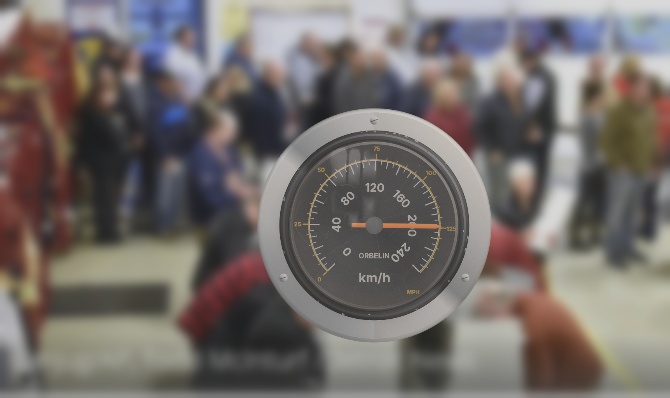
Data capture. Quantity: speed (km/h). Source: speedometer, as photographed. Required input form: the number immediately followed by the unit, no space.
200km/h
